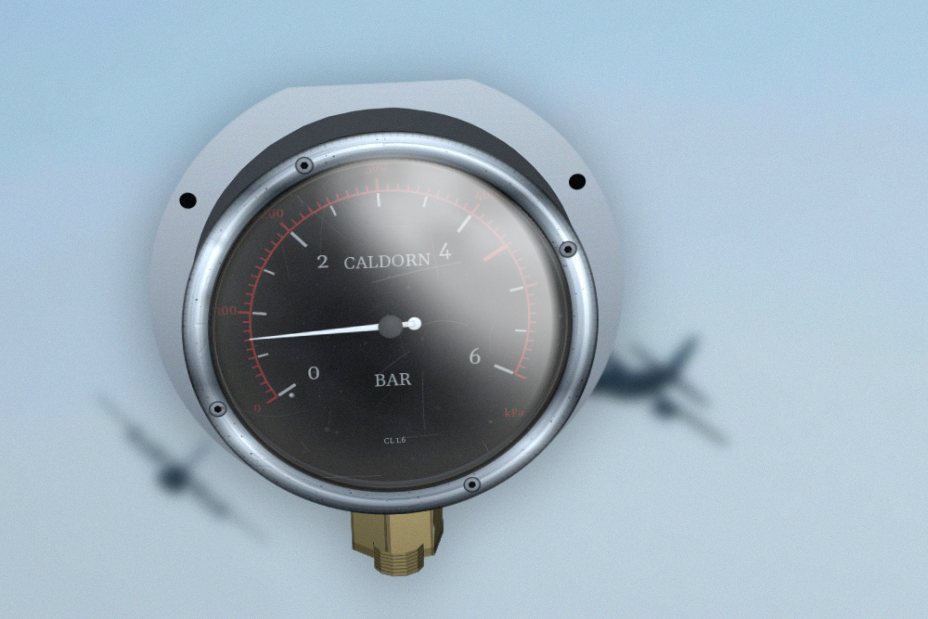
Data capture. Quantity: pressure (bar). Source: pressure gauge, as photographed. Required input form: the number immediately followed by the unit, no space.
0.75bar
